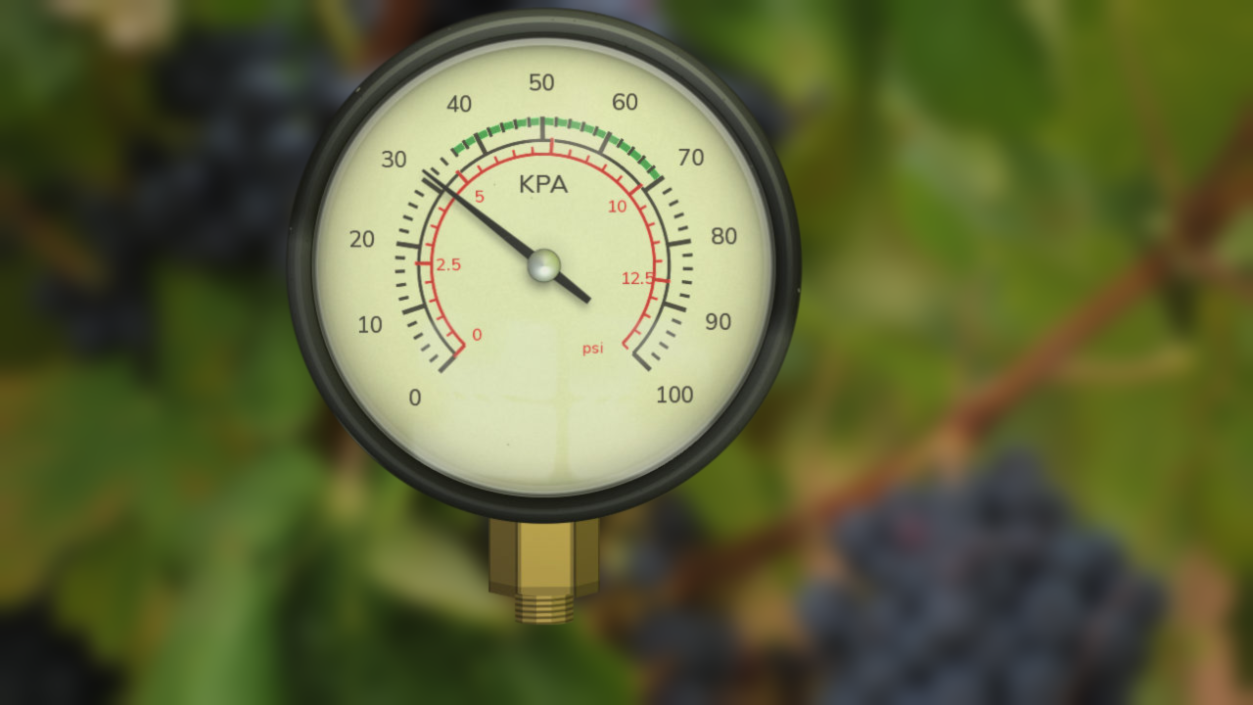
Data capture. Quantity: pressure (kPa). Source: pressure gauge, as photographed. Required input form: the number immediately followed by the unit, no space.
31kPa
